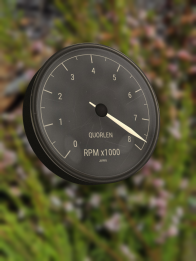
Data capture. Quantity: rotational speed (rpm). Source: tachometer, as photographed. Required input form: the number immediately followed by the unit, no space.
7750rpm
